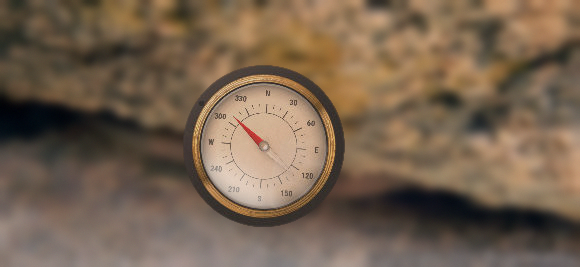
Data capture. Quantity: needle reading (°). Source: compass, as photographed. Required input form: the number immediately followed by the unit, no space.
310°
